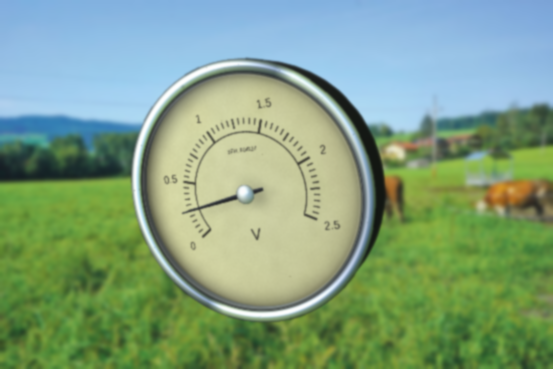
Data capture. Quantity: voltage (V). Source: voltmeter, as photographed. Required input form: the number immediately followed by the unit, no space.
0.25V
